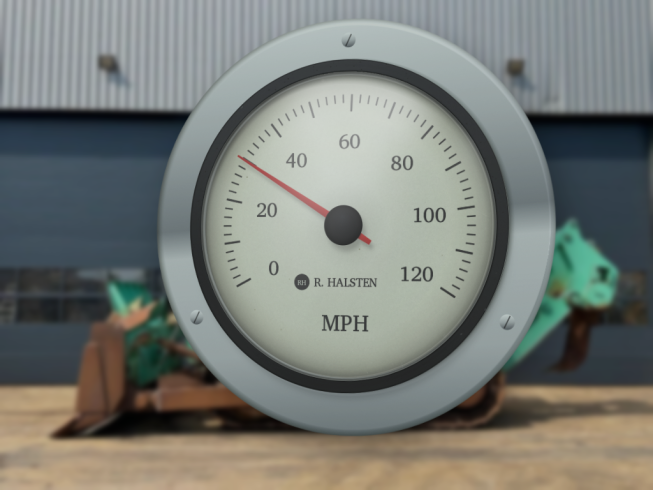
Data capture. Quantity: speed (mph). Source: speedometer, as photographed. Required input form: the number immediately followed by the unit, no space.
30mph
